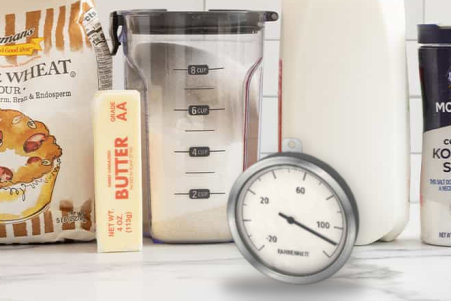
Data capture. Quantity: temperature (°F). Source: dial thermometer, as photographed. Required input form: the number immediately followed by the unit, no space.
110°F
